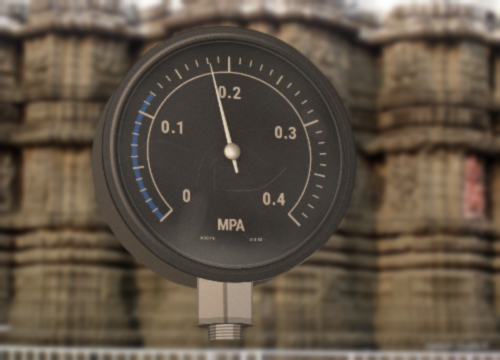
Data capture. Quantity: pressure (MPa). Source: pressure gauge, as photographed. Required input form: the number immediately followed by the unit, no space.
0.18MPa
